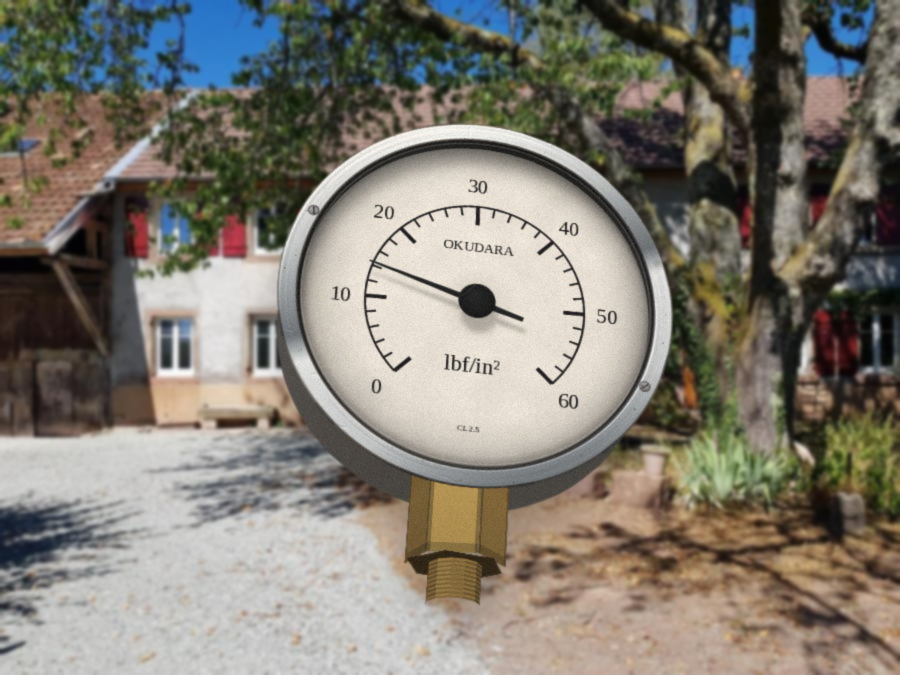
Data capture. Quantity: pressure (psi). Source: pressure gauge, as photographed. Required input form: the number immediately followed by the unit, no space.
14psi
